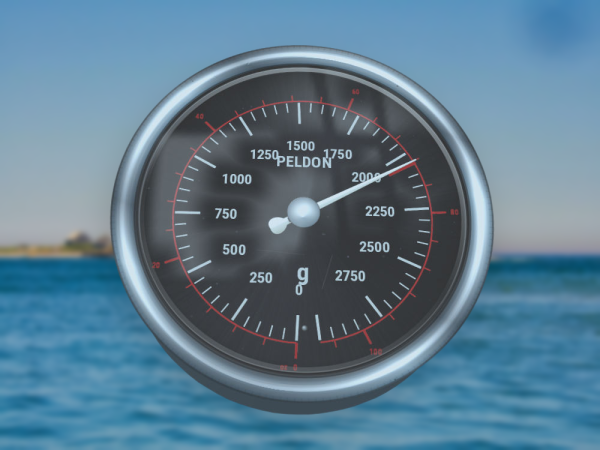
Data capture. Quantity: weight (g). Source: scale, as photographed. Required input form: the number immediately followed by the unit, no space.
2050g
